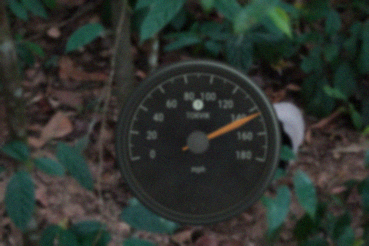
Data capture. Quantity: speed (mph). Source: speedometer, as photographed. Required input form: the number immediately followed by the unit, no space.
145mph
